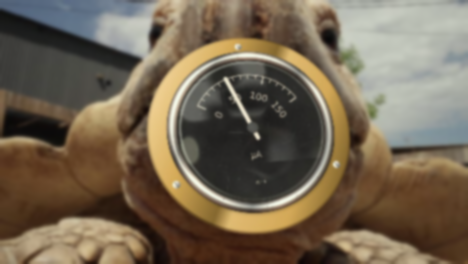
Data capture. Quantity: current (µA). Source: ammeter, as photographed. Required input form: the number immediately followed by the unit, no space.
50µA
